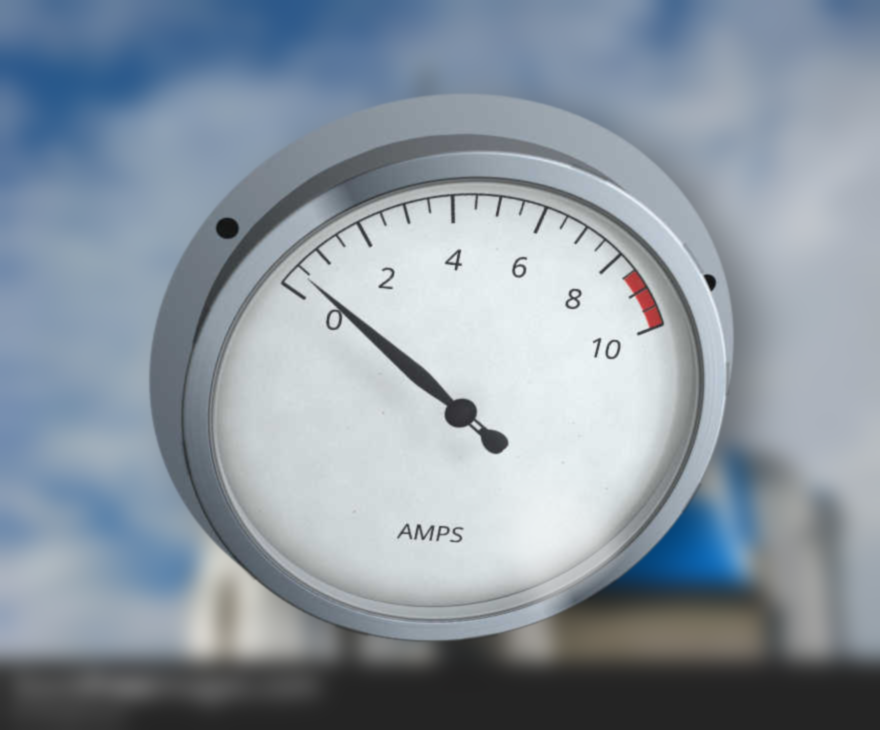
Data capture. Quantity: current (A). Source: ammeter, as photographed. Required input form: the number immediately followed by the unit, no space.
0.5A
